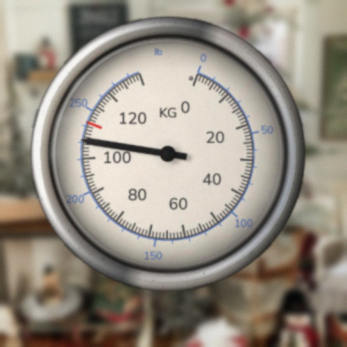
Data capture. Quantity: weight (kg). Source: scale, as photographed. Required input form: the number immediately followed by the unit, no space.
105kg
